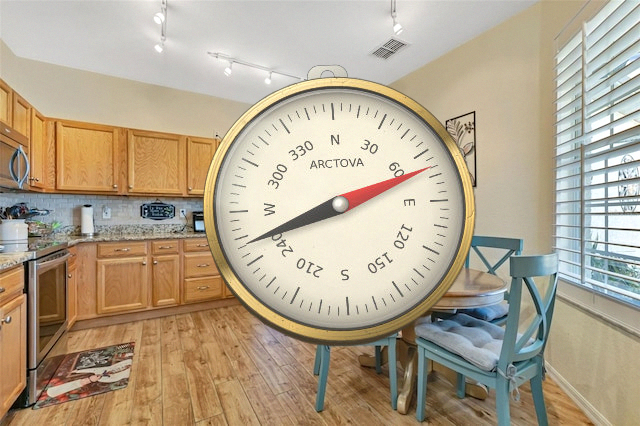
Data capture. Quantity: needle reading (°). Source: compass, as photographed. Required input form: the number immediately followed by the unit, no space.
70°
